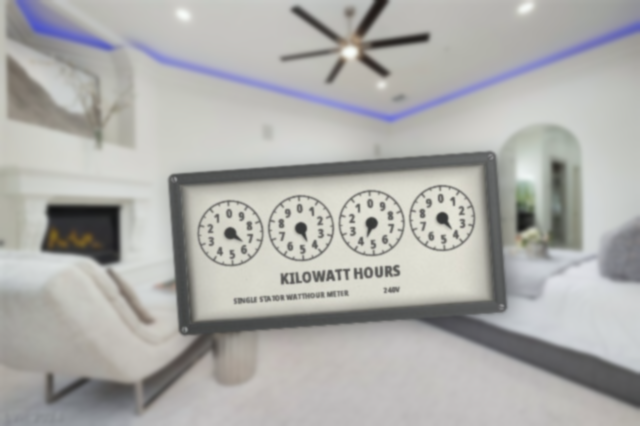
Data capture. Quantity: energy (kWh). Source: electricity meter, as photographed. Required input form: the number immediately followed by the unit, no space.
6444kWh
